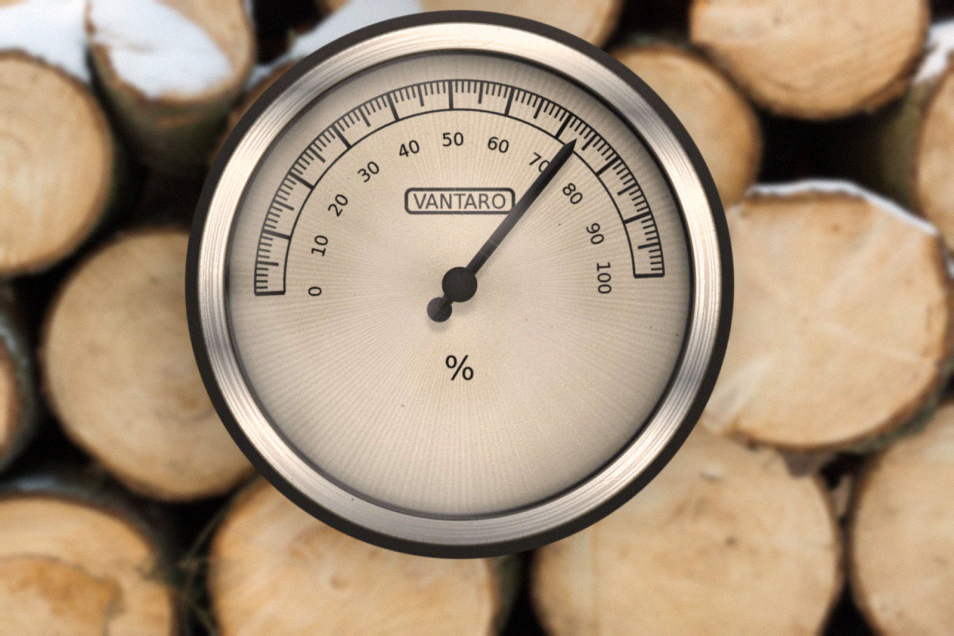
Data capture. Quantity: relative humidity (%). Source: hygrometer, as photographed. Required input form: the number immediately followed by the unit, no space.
73%
